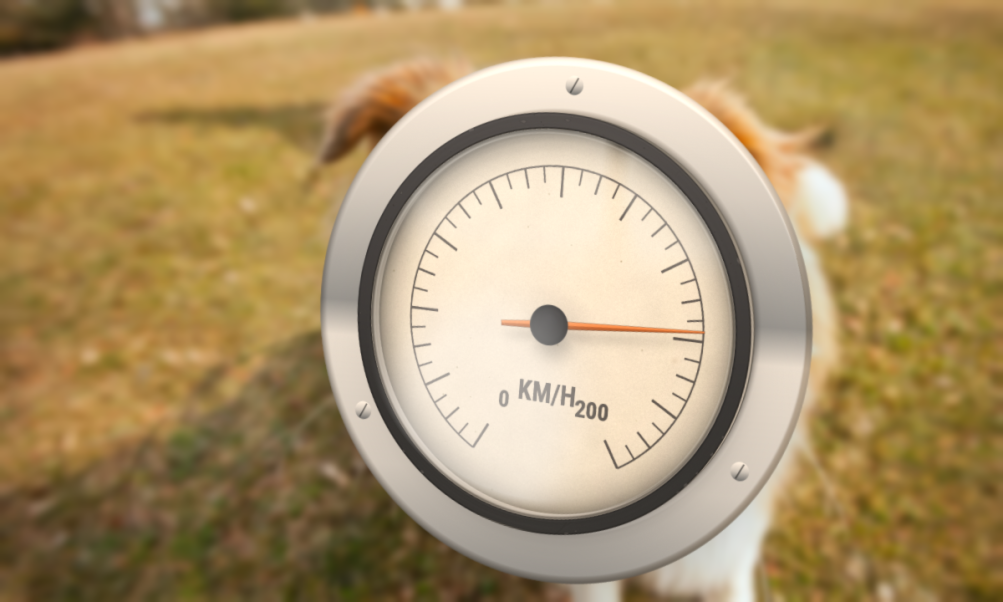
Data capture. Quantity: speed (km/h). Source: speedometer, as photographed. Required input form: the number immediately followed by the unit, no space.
157.5km/h
